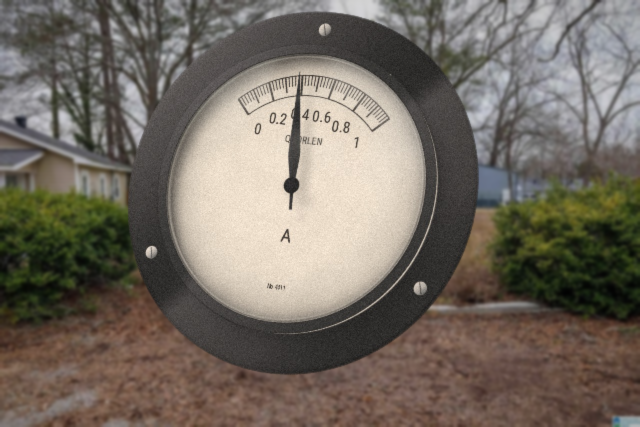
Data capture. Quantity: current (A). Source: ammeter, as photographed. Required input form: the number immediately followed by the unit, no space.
0.4A
